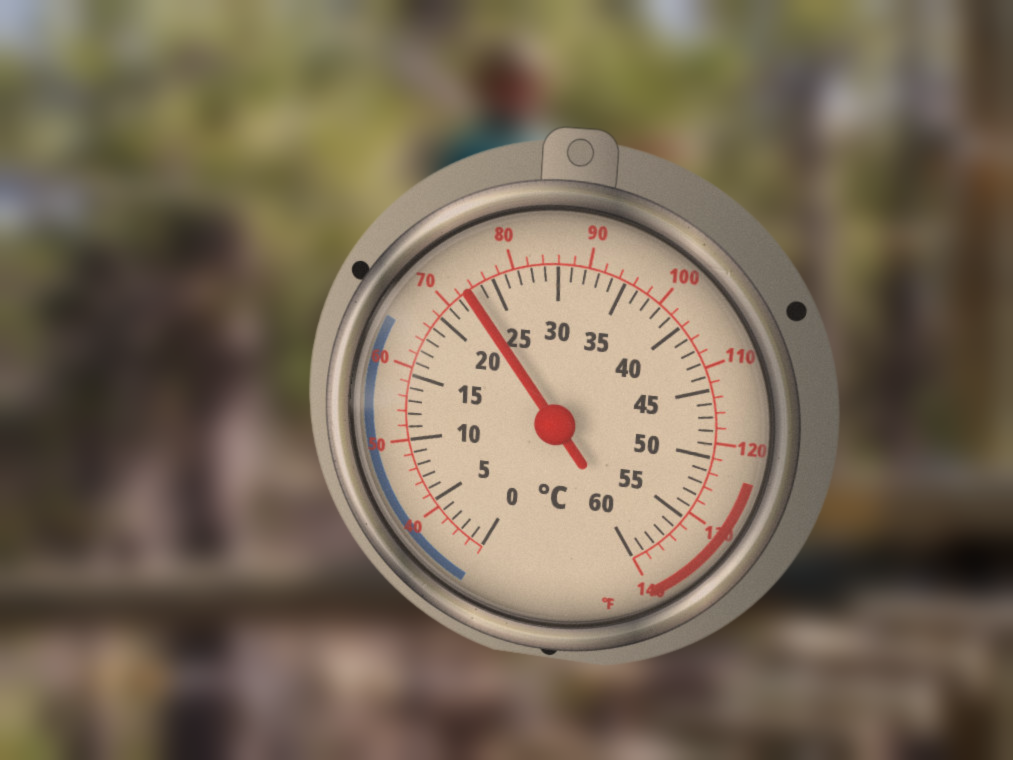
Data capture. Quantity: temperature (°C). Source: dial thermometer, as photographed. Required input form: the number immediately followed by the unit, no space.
23°C
